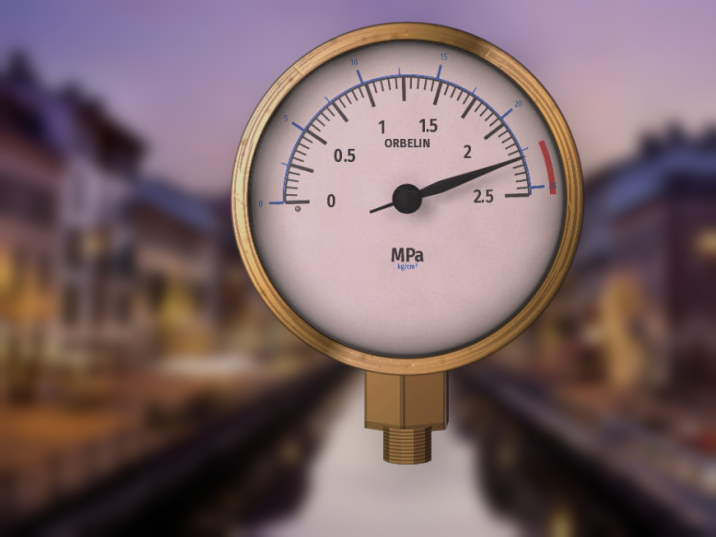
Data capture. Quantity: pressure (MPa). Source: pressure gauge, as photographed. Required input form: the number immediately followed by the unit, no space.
2.25MPa
